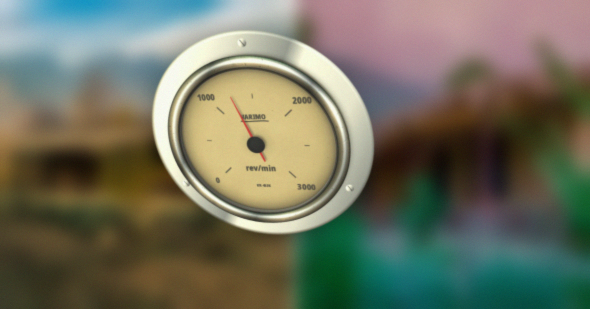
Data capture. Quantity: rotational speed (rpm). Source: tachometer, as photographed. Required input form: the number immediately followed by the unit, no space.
1250rpm
